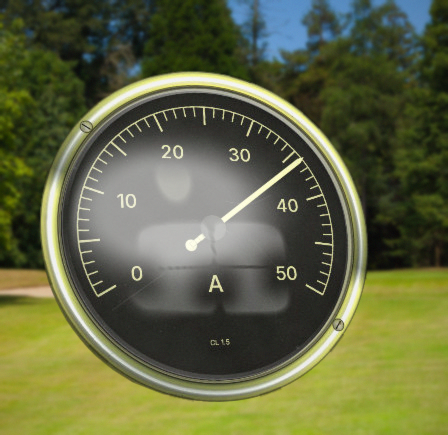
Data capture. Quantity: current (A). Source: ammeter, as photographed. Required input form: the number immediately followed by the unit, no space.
36A
